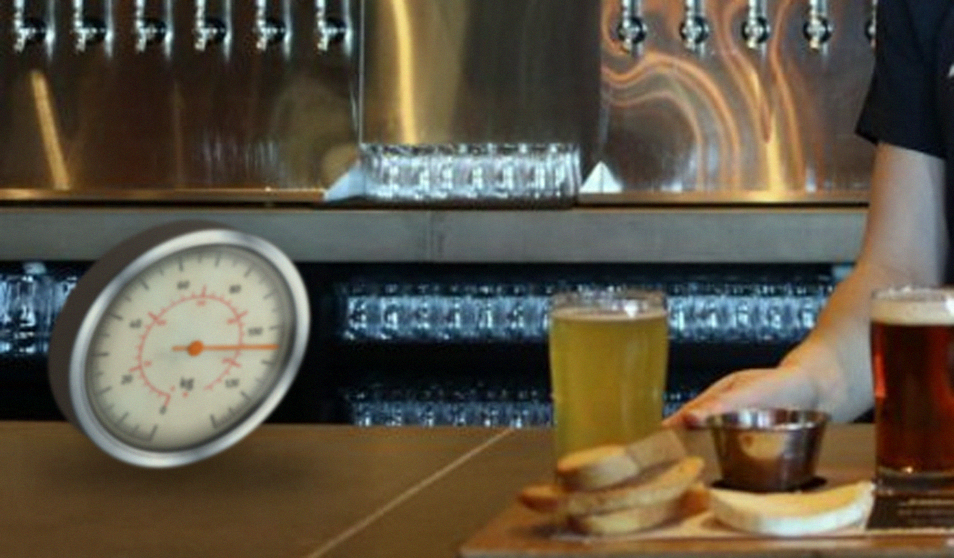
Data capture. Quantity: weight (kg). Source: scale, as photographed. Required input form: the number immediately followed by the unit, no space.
105kg
